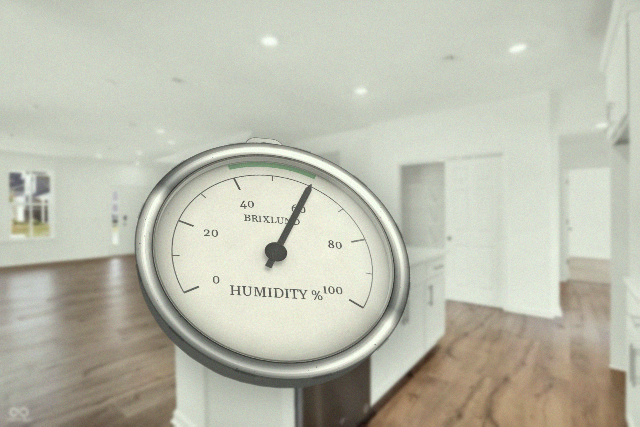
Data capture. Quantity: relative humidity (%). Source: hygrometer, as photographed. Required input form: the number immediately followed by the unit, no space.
60%
